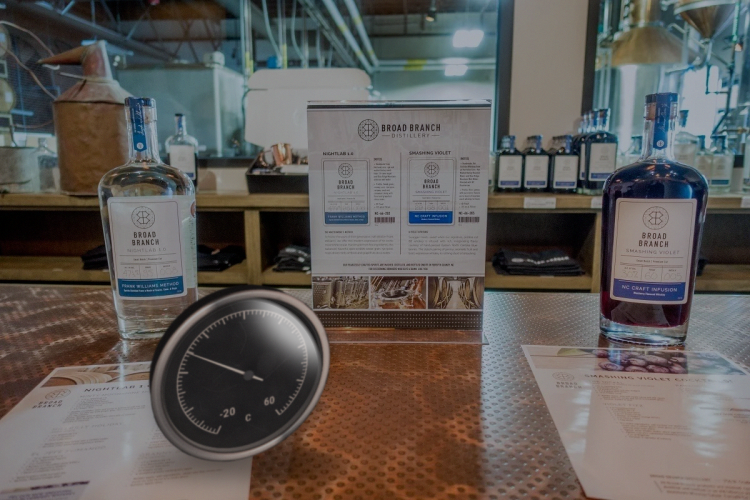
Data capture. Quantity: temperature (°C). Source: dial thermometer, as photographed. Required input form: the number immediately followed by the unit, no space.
5°C
